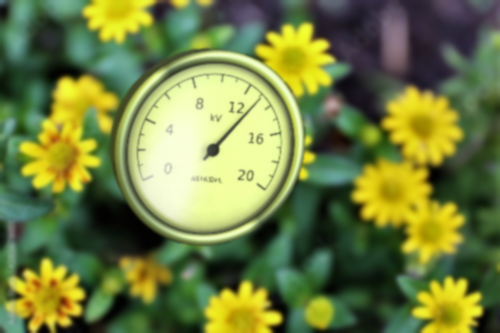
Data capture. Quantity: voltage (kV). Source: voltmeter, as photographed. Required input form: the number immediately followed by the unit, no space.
13kV
